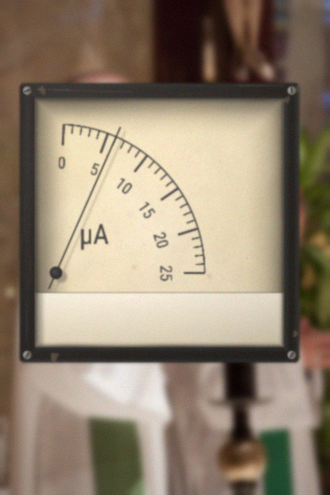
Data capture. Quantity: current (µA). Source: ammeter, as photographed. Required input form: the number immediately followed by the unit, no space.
6µA
